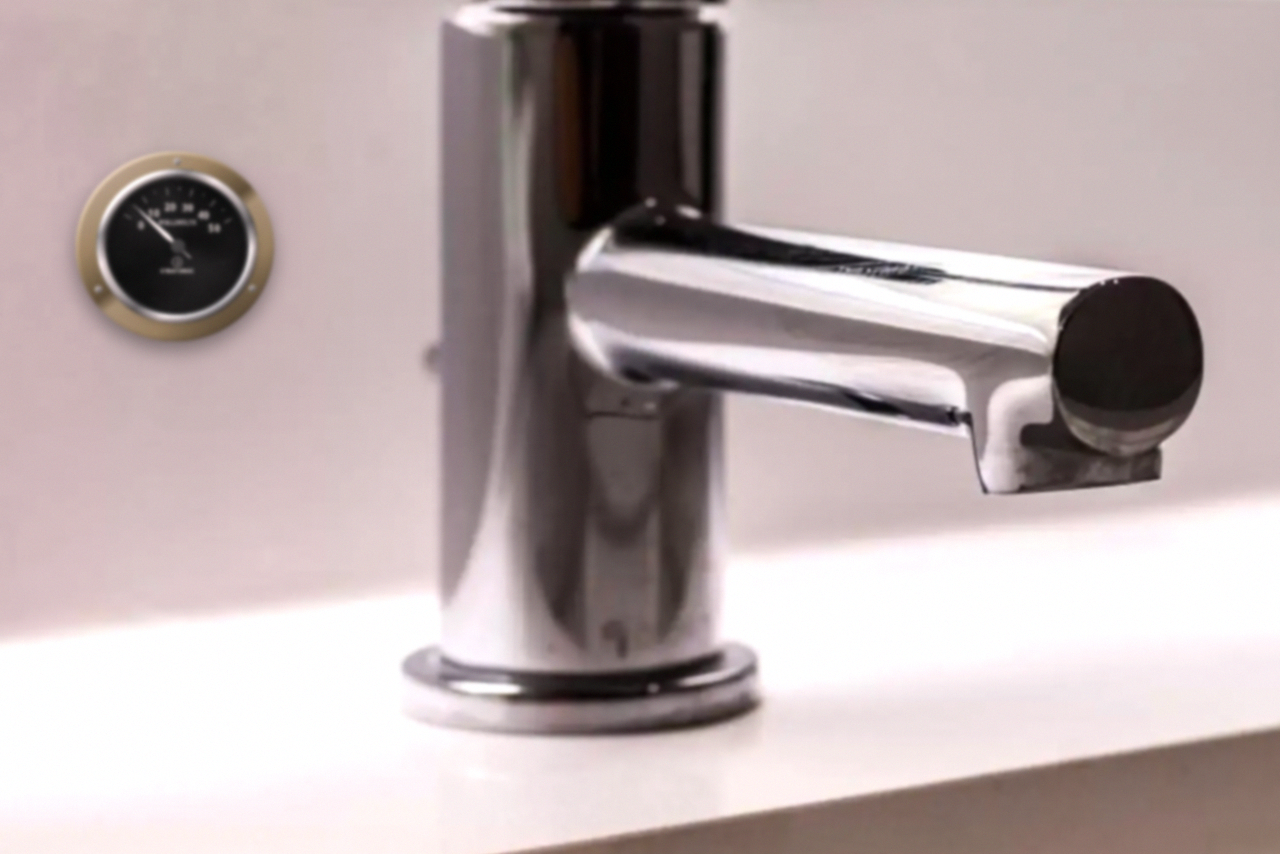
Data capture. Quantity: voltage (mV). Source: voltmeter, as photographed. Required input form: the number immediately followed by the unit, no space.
5mV
